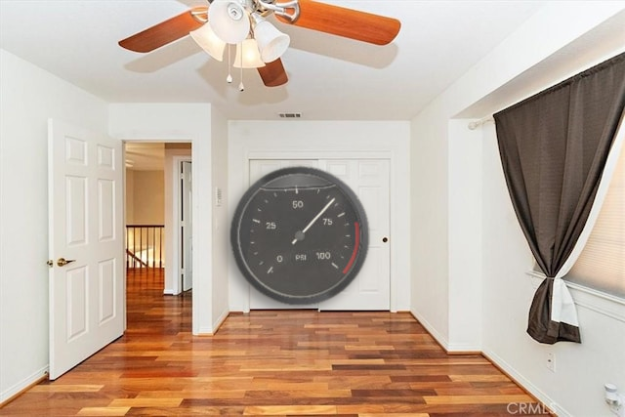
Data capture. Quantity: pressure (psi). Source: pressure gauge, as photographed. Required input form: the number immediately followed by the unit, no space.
67.5psi
